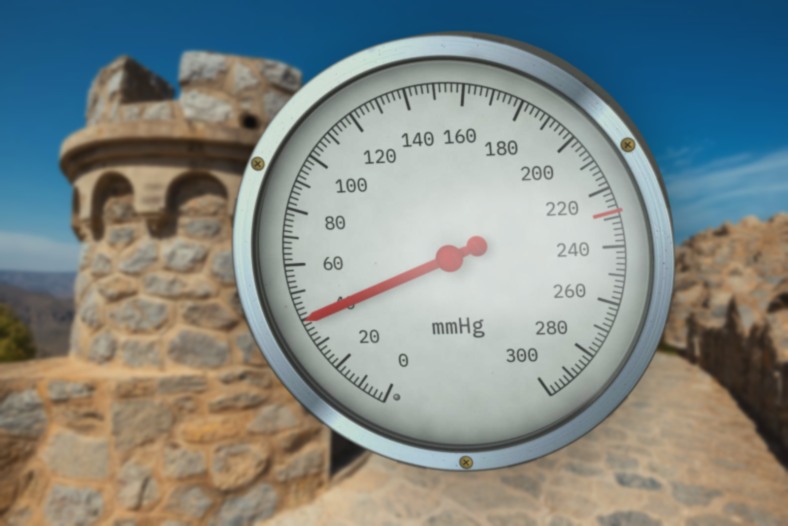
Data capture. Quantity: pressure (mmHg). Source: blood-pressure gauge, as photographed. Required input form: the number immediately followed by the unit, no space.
40mmHg
